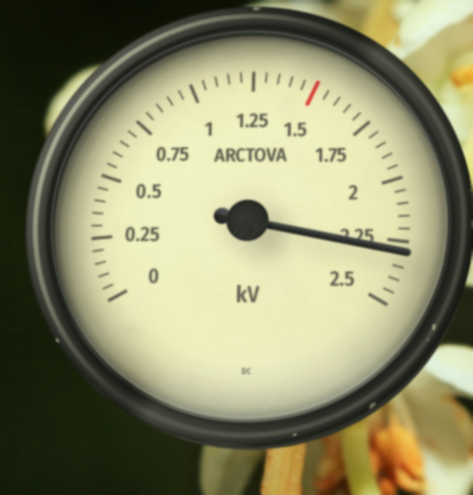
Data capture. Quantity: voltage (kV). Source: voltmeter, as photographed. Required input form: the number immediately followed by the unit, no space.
2.3kV
